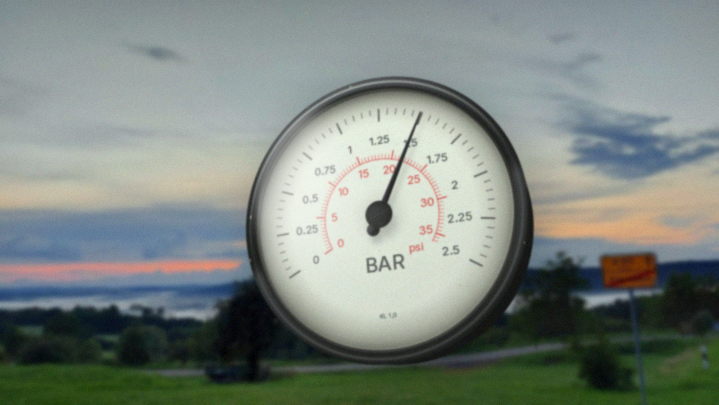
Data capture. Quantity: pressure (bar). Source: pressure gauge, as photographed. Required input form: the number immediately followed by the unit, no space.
1.5bar
